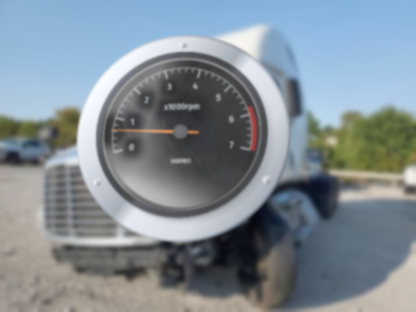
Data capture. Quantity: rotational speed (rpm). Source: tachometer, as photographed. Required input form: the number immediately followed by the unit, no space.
600rpm
